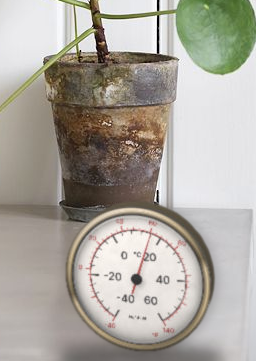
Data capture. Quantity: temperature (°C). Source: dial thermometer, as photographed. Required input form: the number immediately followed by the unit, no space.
16°C
